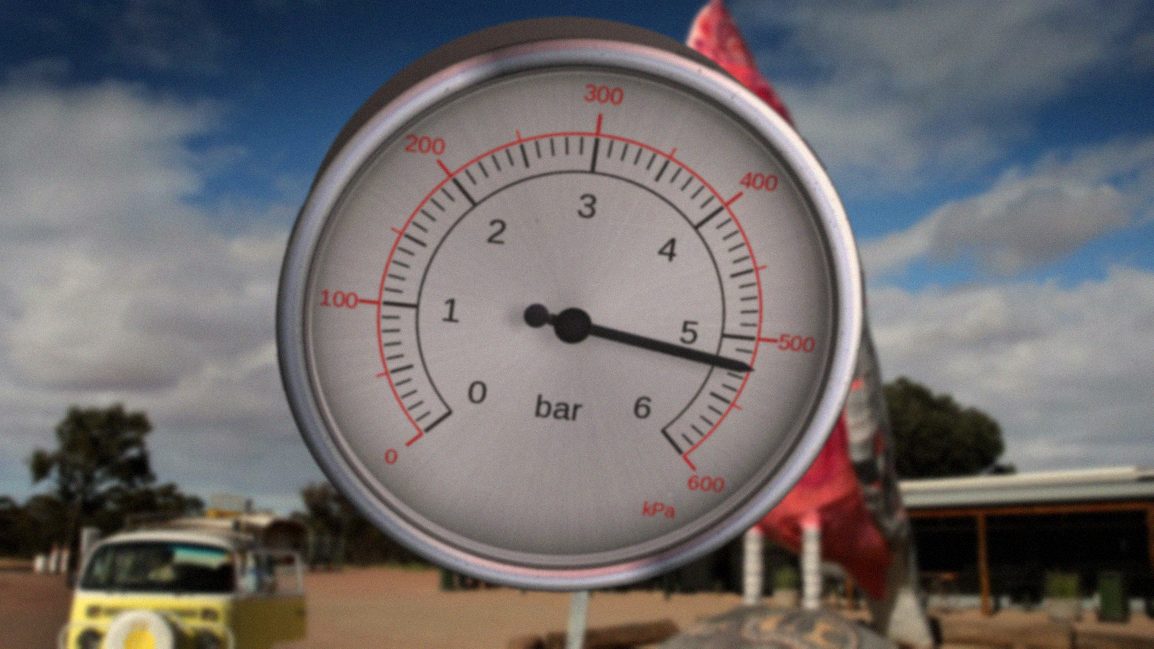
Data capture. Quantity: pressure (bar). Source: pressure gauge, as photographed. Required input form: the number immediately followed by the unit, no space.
5.2bar
